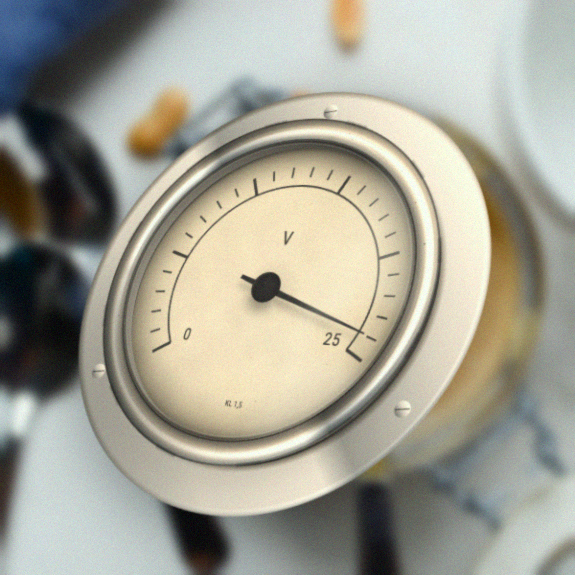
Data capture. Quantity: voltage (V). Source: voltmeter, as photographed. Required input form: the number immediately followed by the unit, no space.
24V
